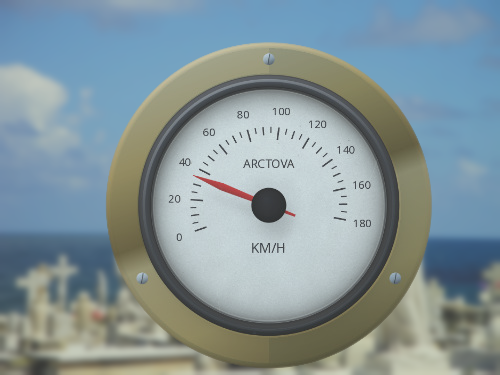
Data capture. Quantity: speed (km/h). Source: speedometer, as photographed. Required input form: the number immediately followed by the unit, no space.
35km/h
